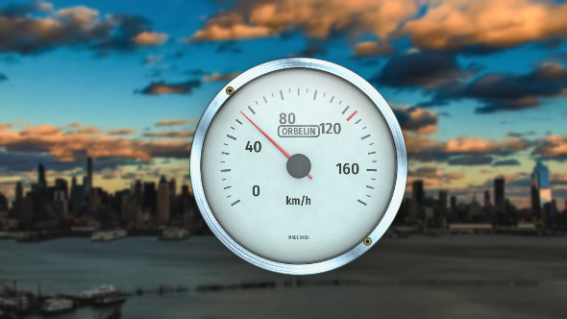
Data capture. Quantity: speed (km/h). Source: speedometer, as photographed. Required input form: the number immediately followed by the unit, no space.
55km/h
